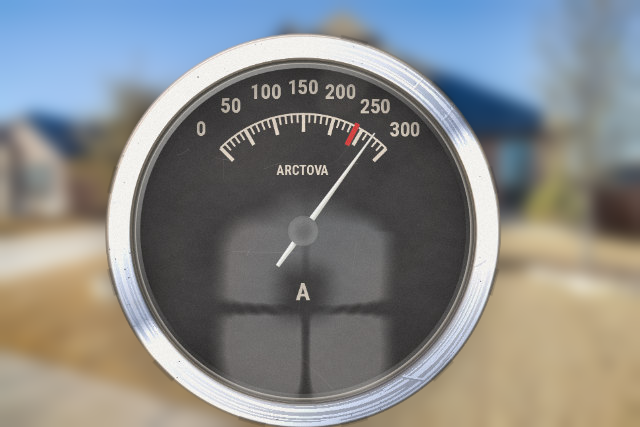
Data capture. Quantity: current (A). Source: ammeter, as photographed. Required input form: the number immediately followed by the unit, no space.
270A
